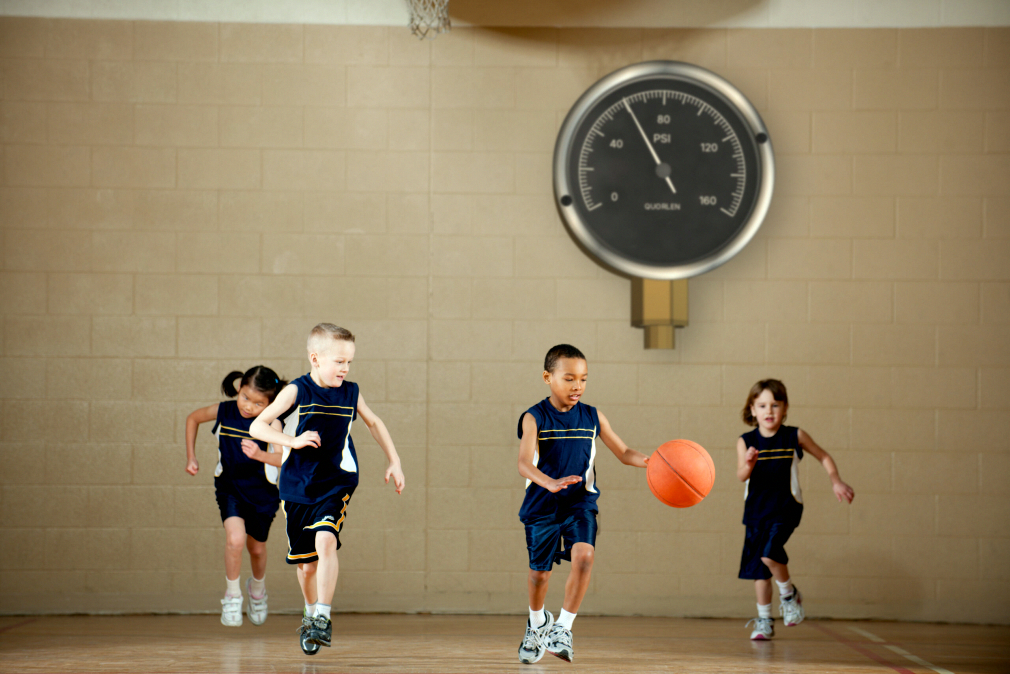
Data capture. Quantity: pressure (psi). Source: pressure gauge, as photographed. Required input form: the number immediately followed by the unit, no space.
60psi
